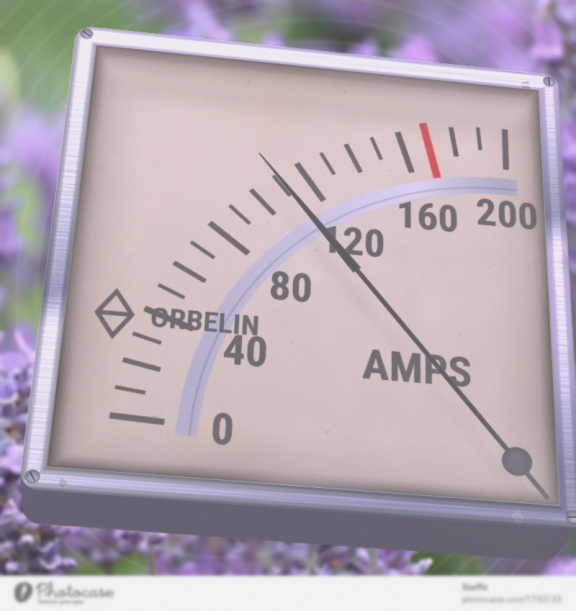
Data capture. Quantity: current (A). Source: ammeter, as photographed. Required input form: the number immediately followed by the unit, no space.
110A
